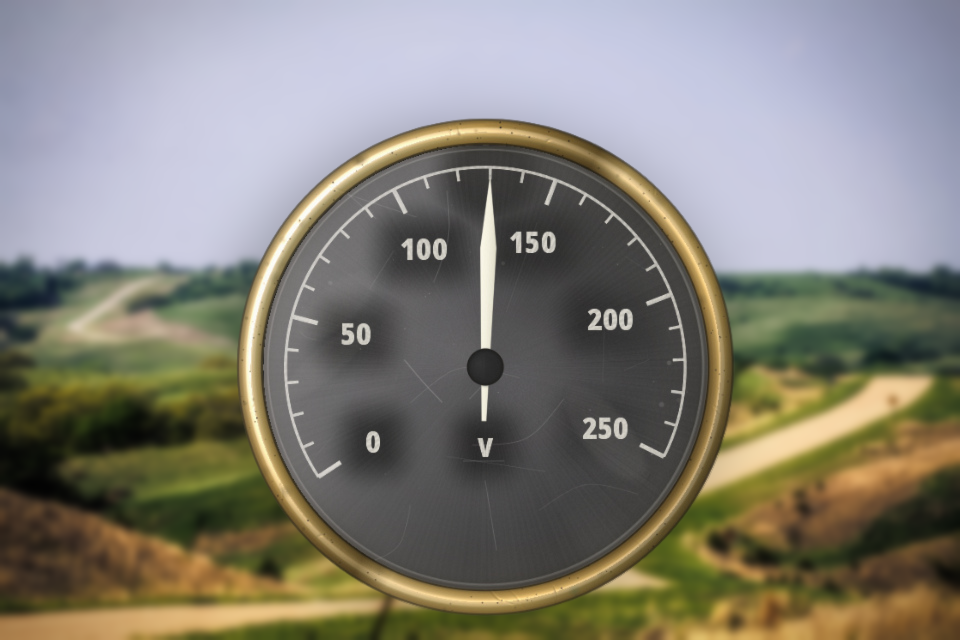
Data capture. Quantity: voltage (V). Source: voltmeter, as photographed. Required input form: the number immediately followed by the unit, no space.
130V
